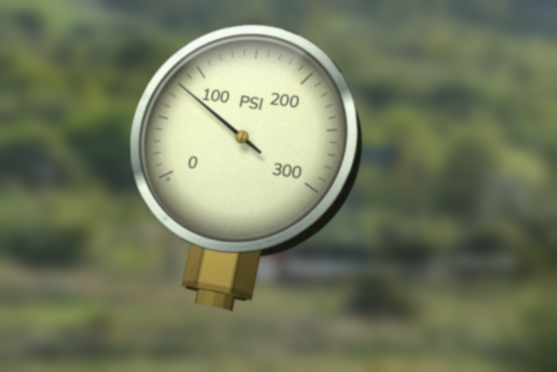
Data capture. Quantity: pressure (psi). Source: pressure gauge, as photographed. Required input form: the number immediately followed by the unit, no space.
80psi
